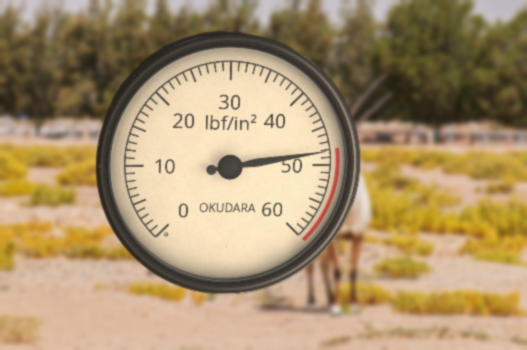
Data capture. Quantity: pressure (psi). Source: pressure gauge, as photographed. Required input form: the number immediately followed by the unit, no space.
48psi
